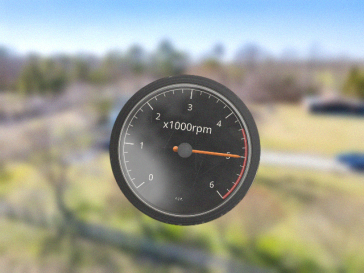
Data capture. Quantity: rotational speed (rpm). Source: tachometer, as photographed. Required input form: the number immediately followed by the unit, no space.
5000rpm
